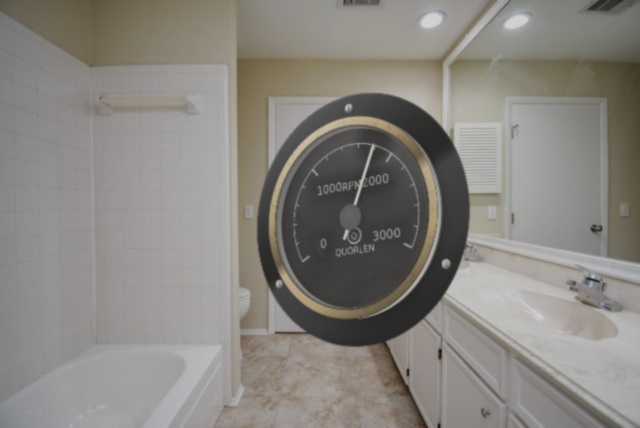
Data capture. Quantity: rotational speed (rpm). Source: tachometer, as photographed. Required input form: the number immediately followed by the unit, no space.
1800rpm
